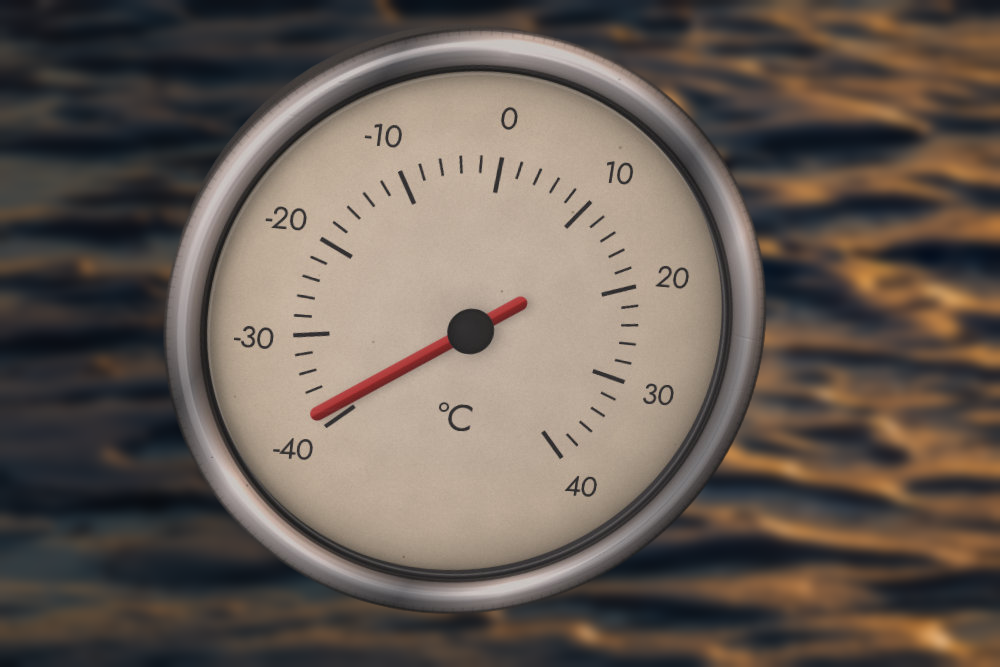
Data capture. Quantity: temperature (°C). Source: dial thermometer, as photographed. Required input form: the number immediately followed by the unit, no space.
-38°C
